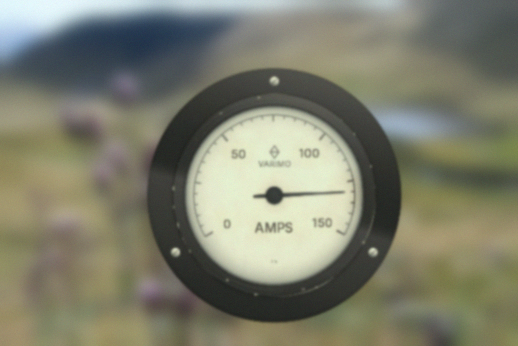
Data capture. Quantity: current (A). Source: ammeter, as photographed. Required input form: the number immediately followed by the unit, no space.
130A
